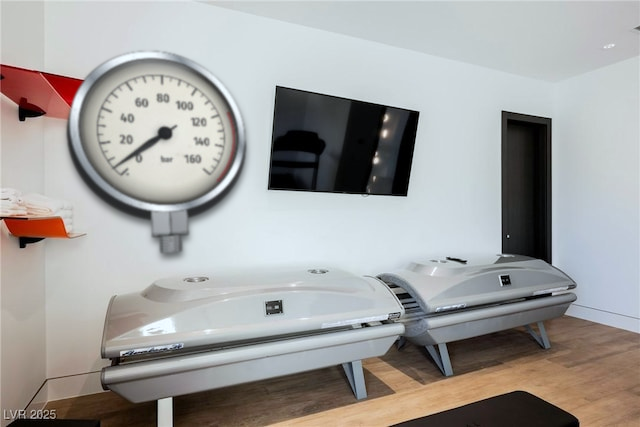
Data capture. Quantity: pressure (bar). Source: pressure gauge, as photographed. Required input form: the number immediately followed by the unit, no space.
5bar
